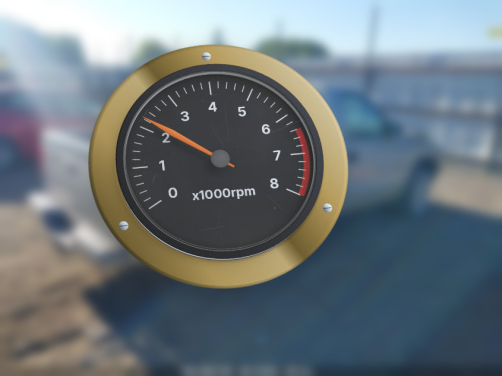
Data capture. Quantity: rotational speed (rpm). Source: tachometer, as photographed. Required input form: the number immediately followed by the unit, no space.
2200rpm
